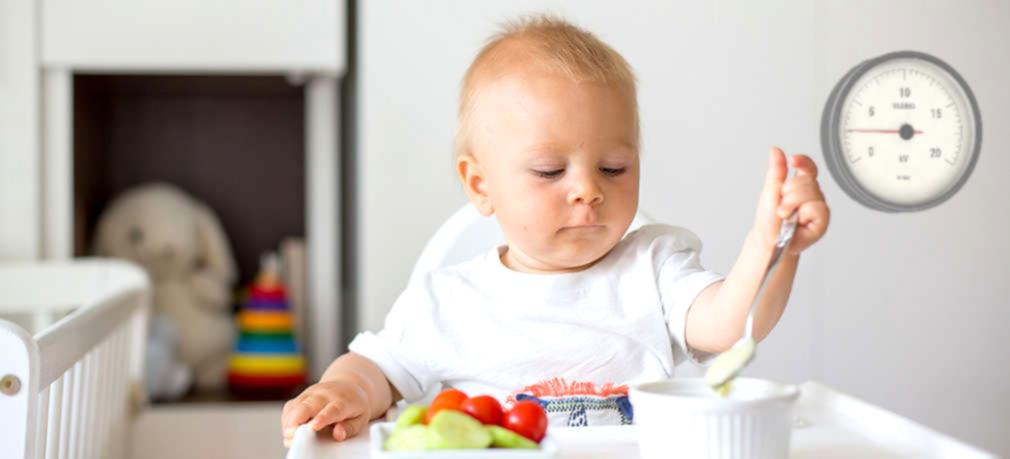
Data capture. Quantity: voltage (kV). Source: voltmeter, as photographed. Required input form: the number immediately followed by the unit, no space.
2.5kV
